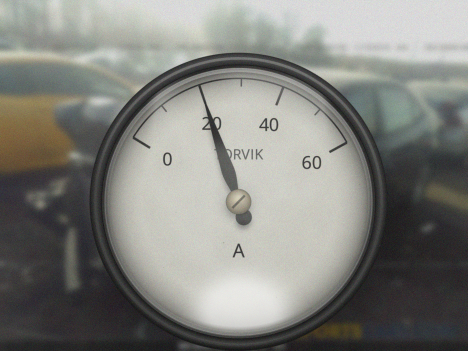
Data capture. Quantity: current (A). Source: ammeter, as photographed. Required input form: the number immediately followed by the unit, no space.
20A
